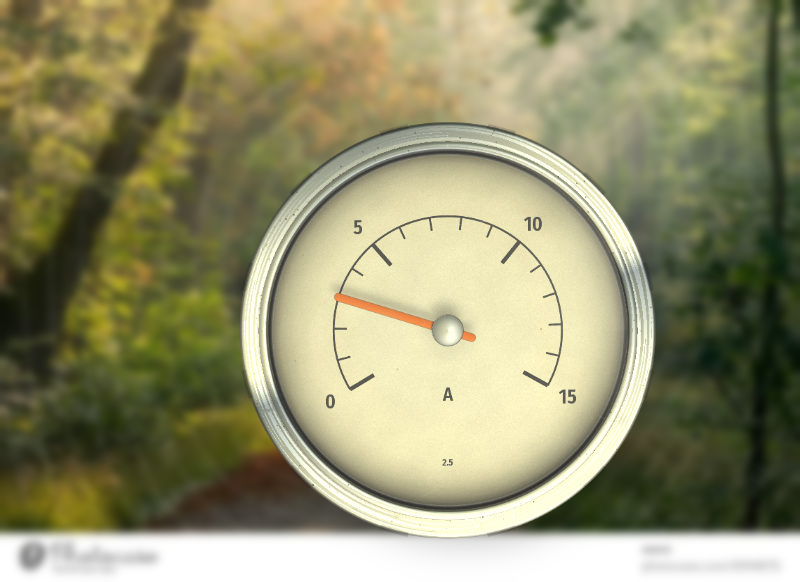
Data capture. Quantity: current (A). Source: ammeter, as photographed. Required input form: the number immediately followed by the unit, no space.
3A
